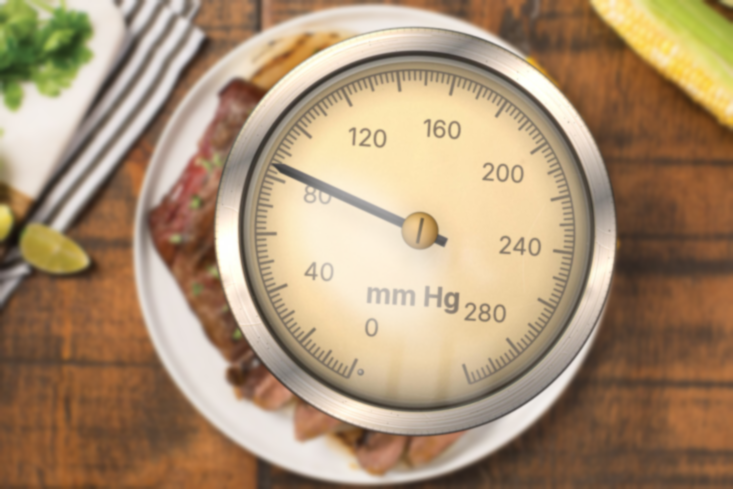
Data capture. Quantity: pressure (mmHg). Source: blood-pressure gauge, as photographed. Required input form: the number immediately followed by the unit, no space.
84mmHg
